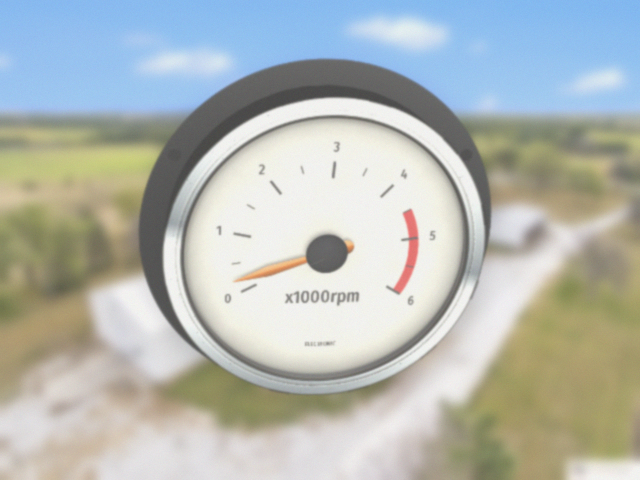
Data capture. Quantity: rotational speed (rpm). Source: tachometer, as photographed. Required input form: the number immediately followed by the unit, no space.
250rpm
